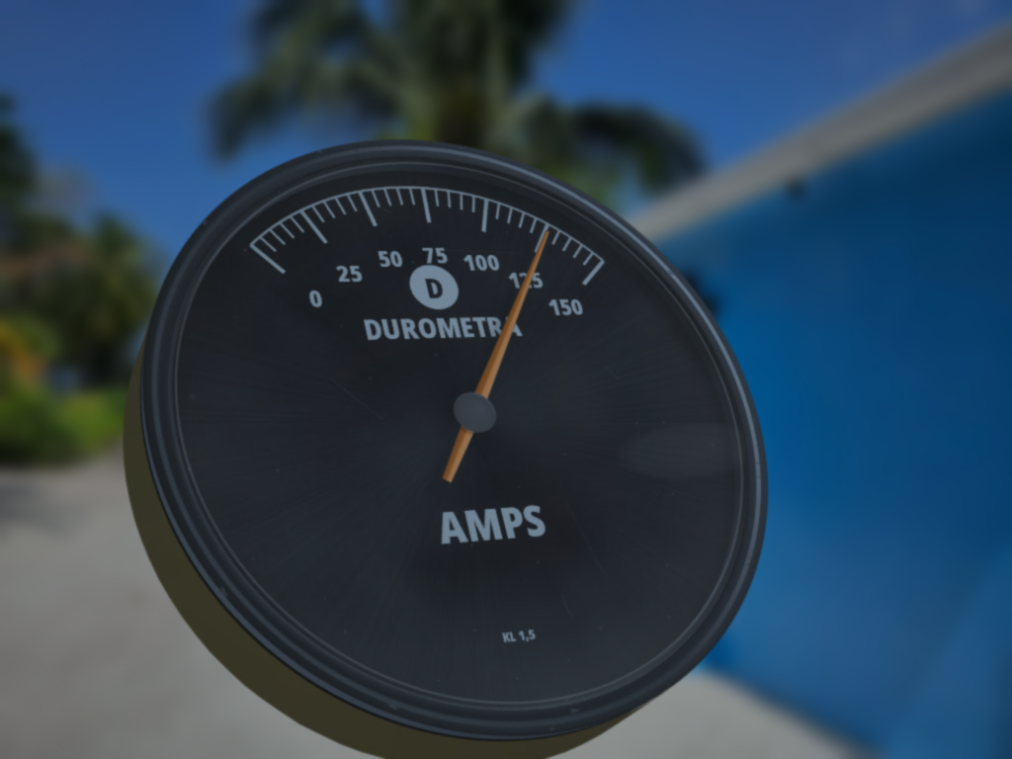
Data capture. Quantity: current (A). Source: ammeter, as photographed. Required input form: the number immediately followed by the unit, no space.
125A
